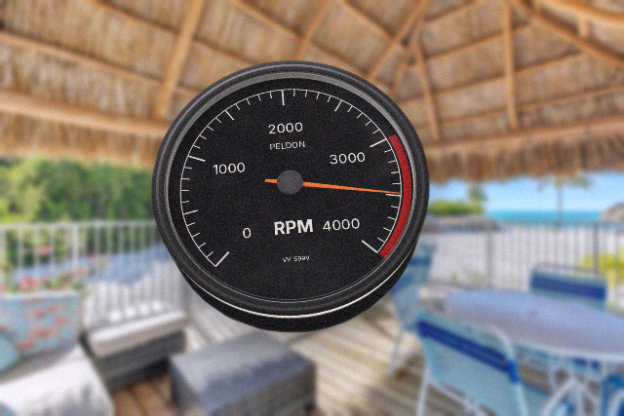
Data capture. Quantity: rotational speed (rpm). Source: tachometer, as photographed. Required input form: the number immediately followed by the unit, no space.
3500rpm
